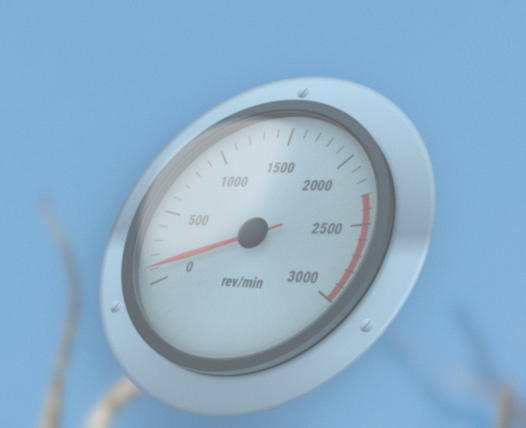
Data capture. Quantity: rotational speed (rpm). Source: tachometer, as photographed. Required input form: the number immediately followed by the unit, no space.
100rpm
